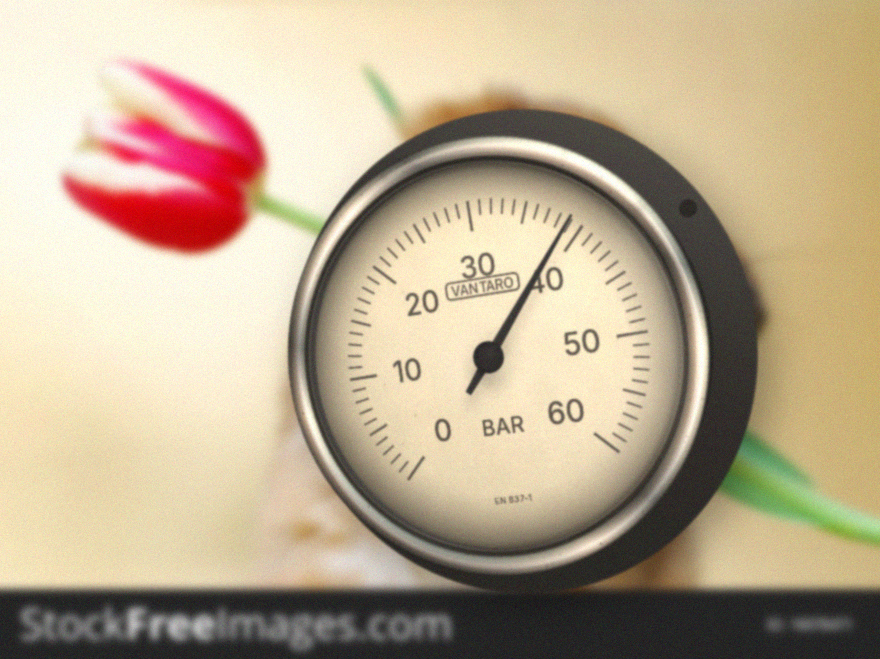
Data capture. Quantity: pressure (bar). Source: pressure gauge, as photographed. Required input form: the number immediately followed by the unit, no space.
39bar
